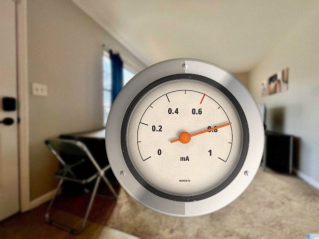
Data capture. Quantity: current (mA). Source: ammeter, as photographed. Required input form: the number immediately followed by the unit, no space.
0.8mA
